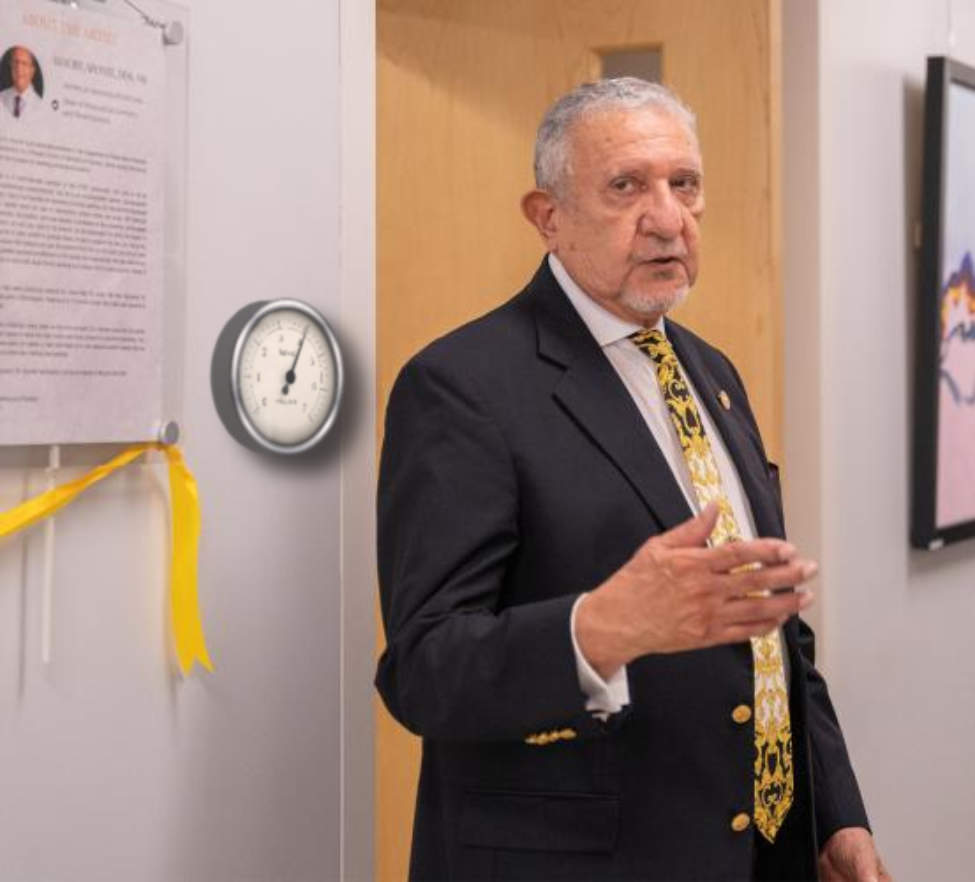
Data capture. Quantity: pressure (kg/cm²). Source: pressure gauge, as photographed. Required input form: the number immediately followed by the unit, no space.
4kg/cm²
